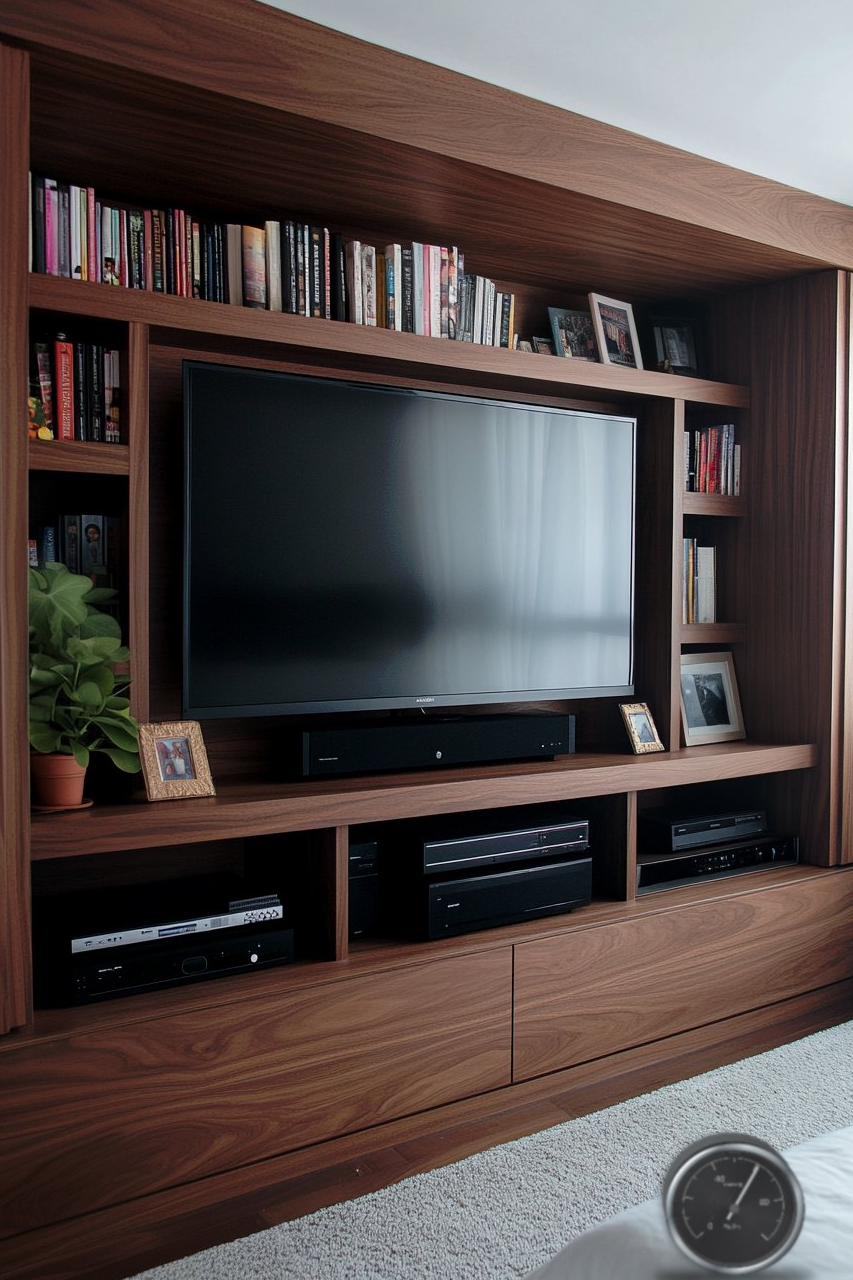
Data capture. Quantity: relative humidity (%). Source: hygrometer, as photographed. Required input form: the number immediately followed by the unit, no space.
60%
